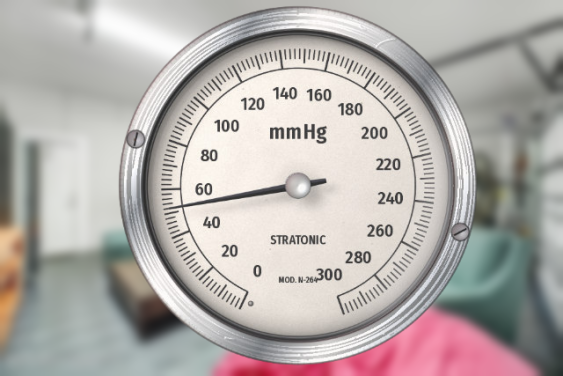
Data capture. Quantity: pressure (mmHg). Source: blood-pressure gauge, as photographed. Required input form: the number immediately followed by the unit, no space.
52mmHg
